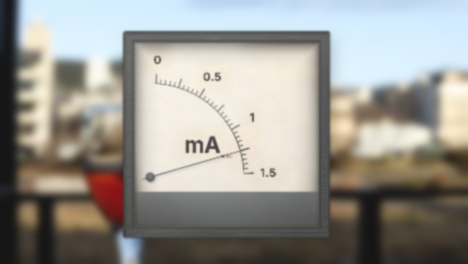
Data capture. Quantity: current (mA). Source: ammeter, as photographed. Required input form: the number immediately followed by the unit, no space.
1.25mA
